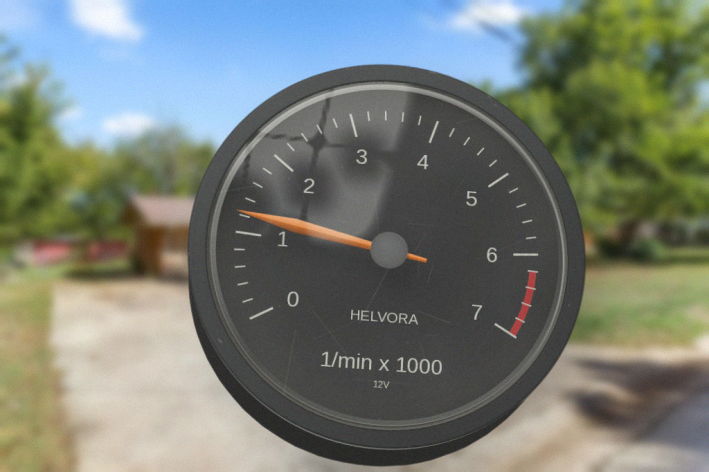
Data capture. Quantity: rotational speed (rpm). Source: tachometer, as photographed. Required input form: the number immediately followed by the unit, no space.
1200rpm
